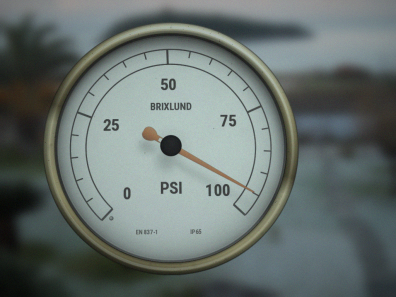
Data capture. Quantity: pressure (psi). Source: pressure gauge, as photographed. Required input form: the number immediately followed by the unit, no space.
95psi
